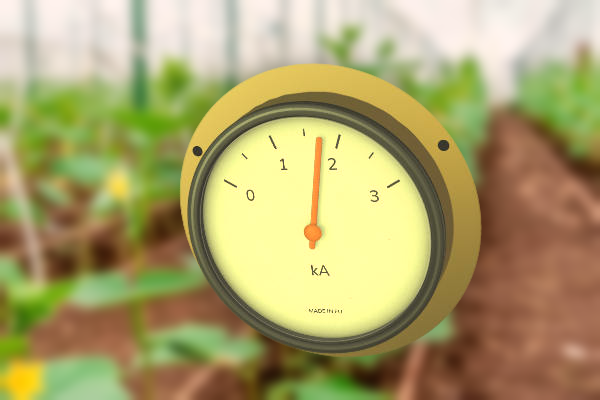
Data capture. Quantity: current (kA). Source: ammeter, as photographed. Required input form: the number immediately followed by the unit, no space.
1.75kA
